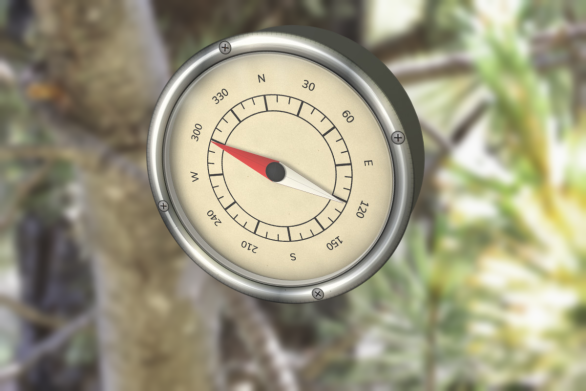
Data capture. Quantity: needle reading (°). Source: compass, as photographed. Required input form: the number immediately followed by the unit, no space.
300°
